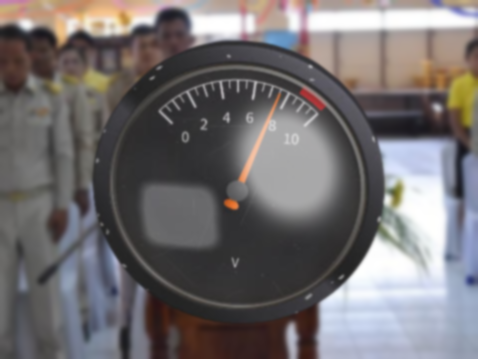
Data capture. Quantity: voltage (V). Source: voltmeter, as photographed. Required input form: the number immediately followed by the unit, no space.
7.5V
